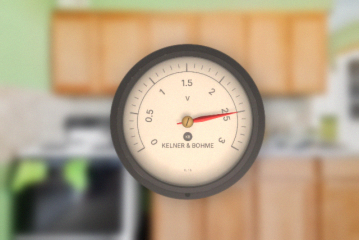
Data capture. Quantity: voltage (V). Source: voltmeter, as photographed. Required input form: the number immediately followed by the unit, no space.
2.5V
